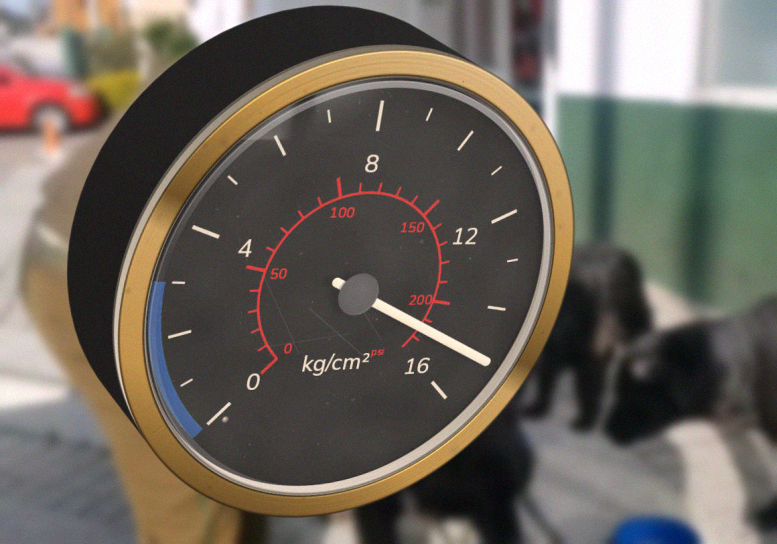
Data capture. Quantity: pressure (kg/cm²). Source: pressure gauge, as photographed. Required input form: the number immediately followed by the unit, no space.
15kg/cm²
